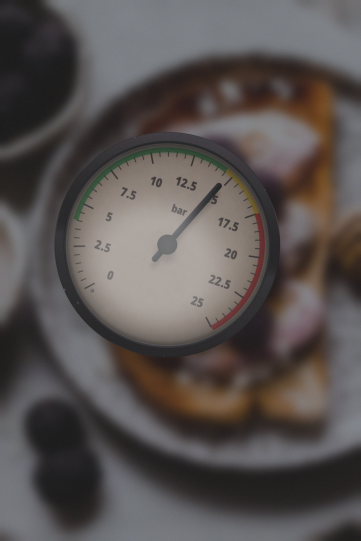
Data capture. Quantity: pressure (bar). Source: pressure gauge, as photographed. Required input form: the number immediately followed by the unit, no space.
14.75bar
